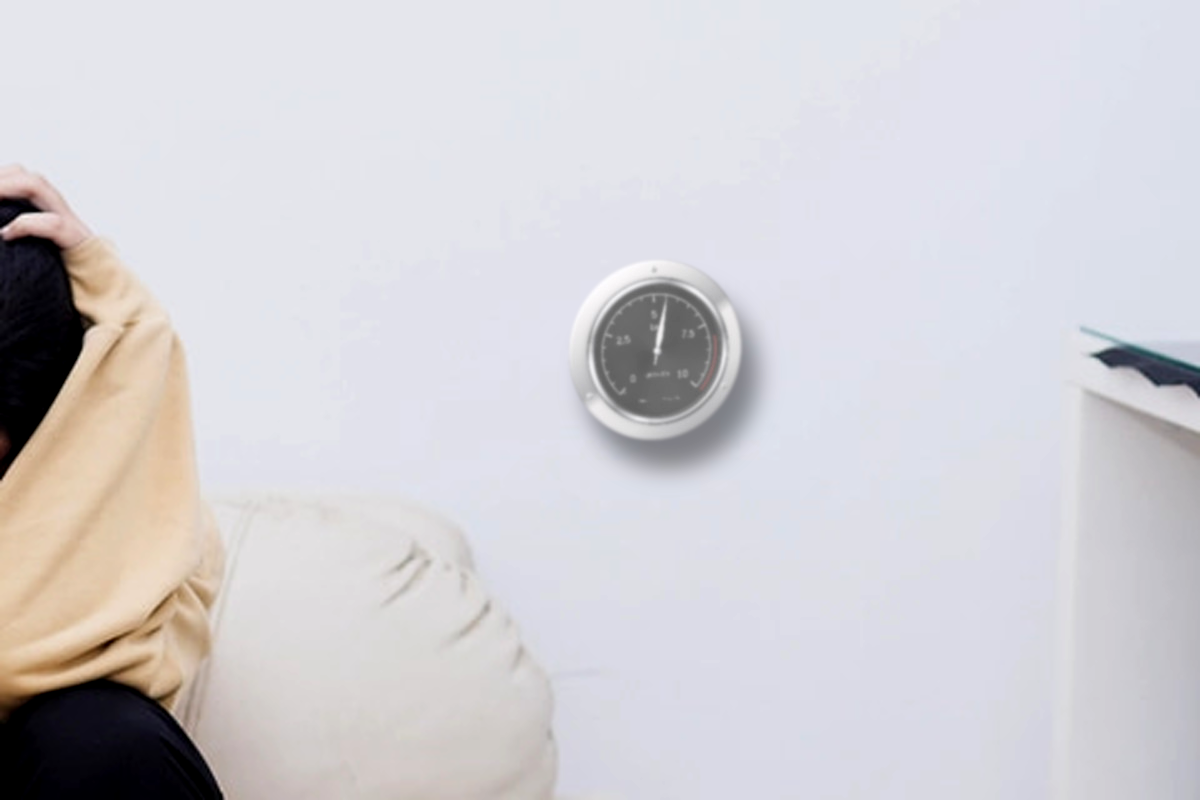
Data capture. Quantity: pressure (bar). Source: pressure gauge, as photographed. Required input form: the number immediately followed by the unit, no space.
5.5bar
